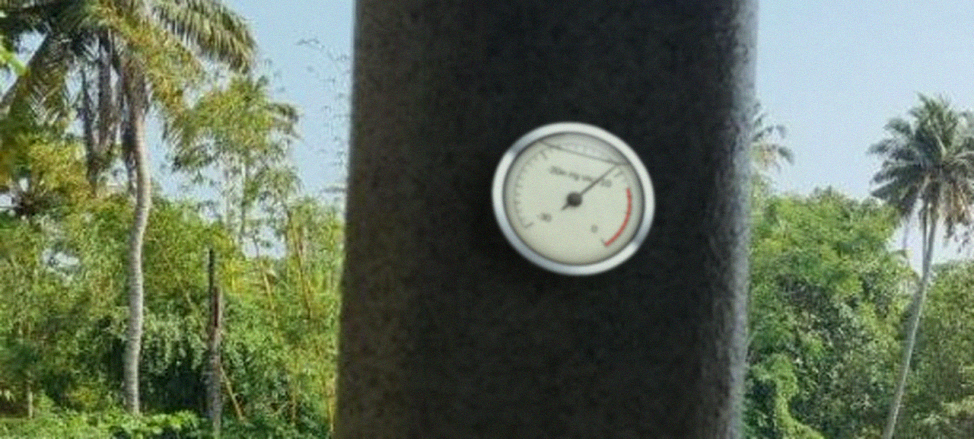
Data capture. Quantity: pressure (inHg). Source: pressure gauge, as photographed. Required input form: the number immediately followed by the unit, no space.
-11inHg
